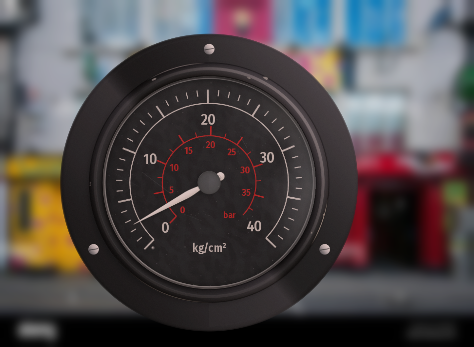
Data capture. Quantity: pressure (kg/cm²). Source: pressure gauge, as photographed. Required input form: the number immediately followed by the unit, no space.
2.5kg/cm²
